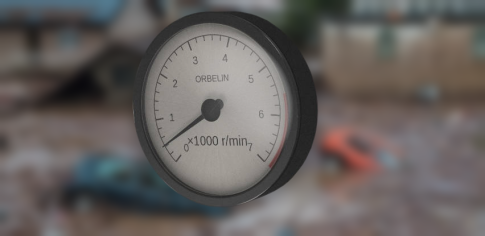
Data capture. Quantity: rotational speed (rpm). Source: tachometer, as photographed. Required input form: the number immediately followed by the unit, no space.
400rpm
